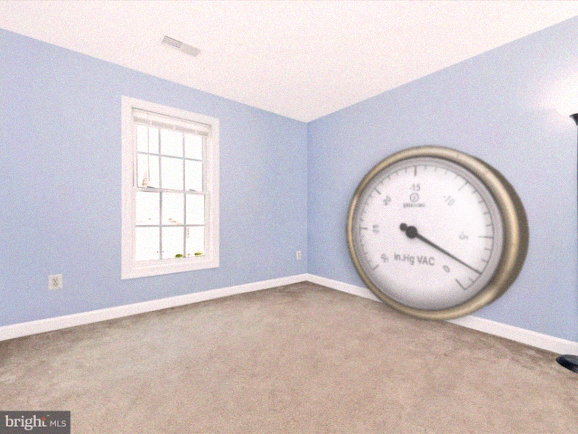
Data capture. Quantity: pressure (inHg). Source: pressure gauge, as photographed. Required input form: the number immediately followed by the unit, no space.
-2inHg
